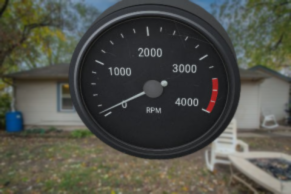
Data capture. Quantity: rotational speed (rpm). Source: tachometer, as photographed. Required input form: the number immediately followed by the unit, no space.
100rpm
